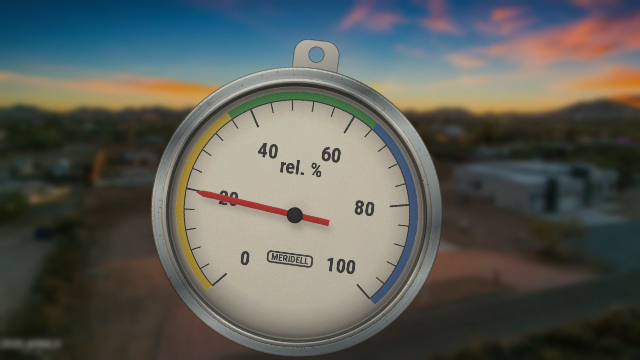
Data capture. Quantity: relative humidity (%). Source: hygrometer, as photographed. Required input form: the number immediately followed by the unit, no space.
20%
